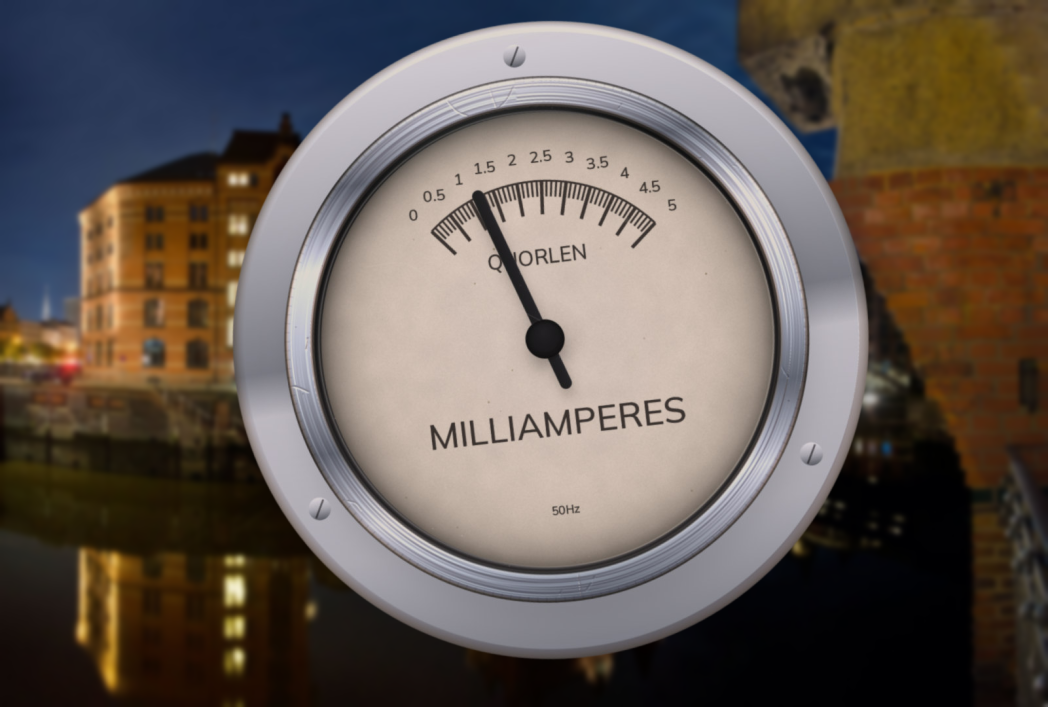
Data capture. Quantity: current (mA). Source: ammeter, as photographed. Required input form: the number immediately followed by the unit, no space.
1.2mA
